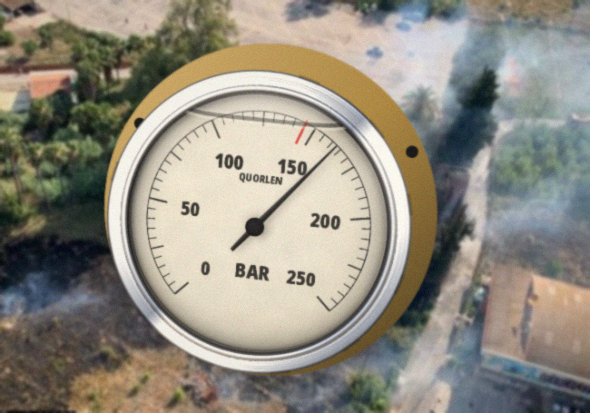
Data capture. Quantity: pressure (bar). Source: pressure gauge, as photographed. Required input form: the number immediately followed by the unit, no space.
162.5bar
